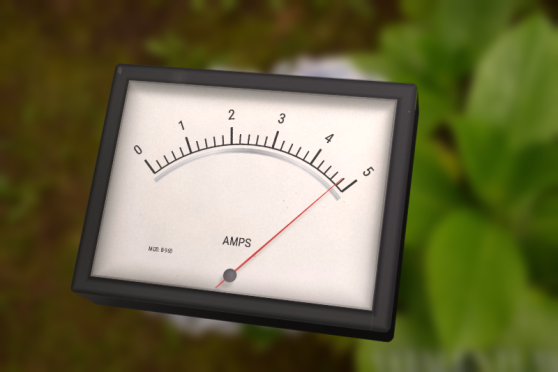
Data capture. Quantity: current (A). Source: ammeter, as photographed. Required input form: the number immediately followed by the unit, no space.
4.8A
